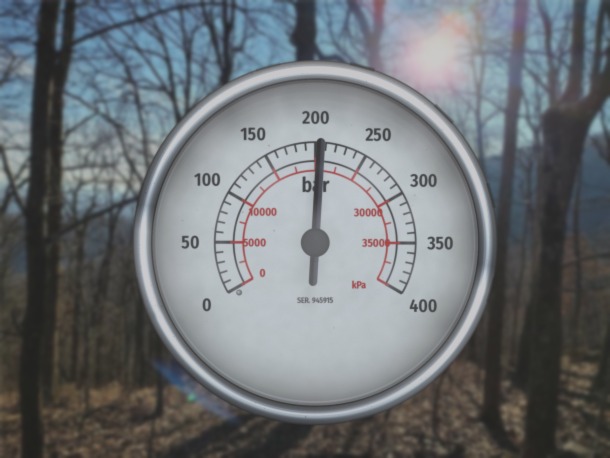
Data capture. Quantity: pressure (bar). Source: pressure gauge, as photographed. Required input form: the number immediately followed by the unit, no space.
205bar
